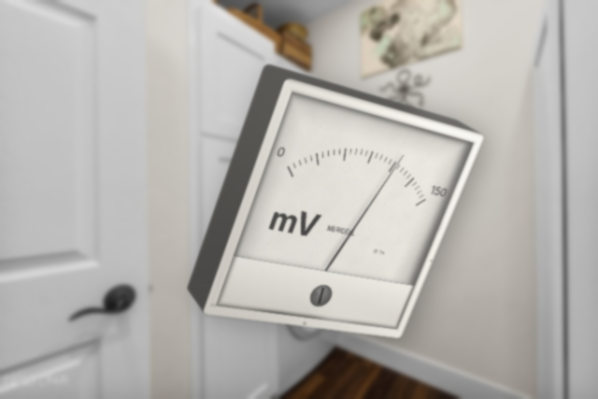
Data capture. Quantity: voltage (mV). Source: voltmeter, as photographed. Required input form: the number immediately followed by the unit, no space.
100mV
